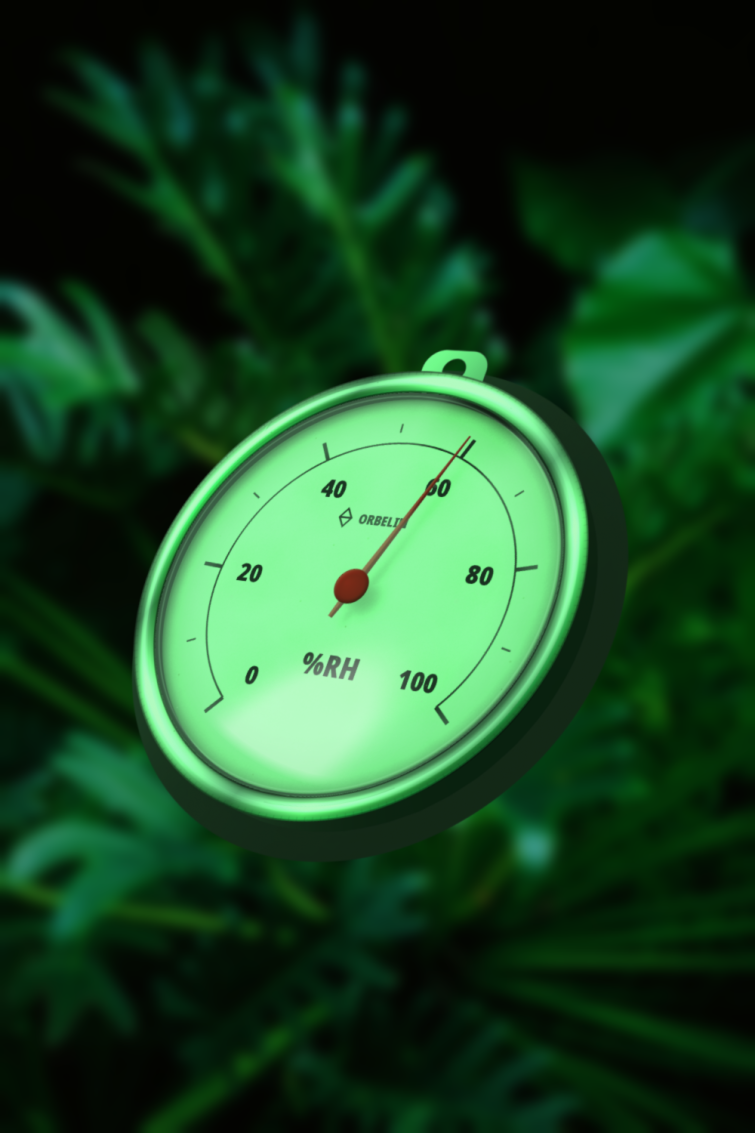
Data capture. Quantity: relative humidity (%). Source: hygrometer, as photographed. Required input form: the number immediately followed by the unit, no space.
60%
